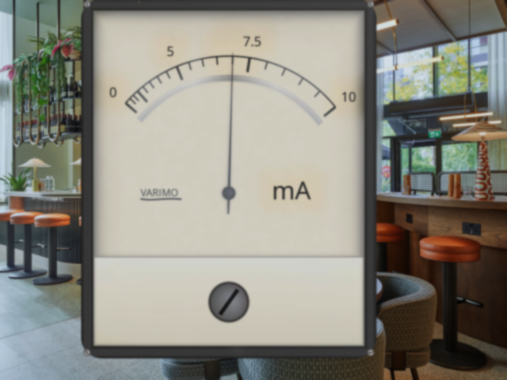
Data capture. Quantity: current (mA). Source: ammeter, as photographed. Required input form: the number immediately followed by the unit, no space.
7mA
